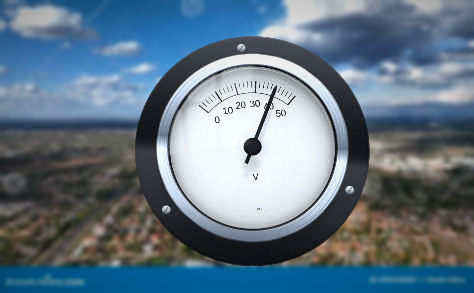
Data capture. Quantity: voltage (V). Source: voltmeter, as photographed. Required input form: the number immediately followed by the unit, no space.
40V
